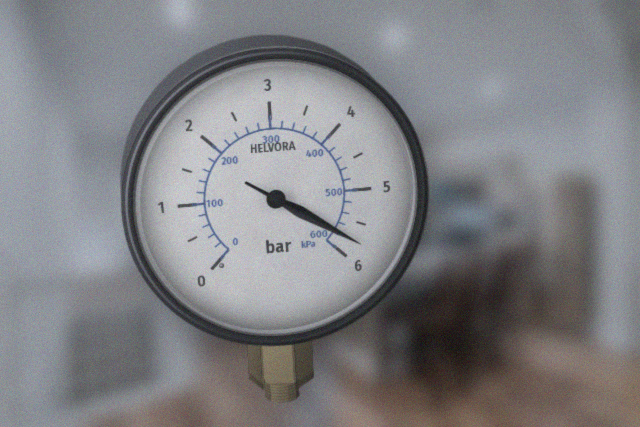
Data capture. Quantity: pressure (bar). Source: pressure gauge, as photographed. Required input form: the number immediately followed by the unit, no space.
5.75bar
